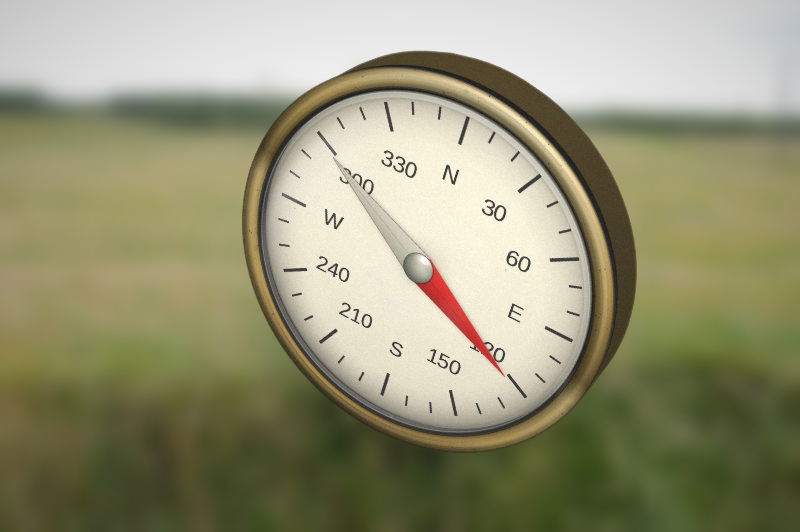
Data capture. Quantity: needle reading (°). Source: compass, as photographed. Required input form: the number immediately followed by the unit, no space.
120°
